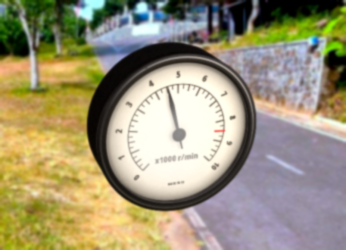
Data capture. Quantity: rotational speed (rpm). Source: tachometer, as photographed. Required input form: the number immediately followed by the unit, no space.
4500rpm
